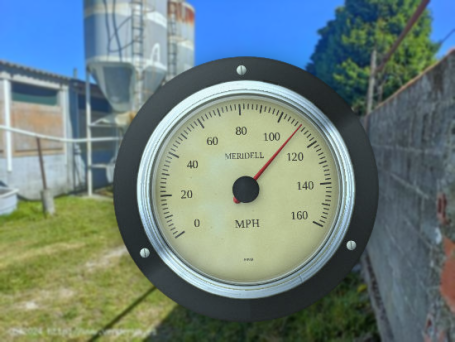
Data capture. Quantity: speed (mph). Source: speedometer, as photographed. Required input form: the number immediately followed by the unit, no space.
110mph
